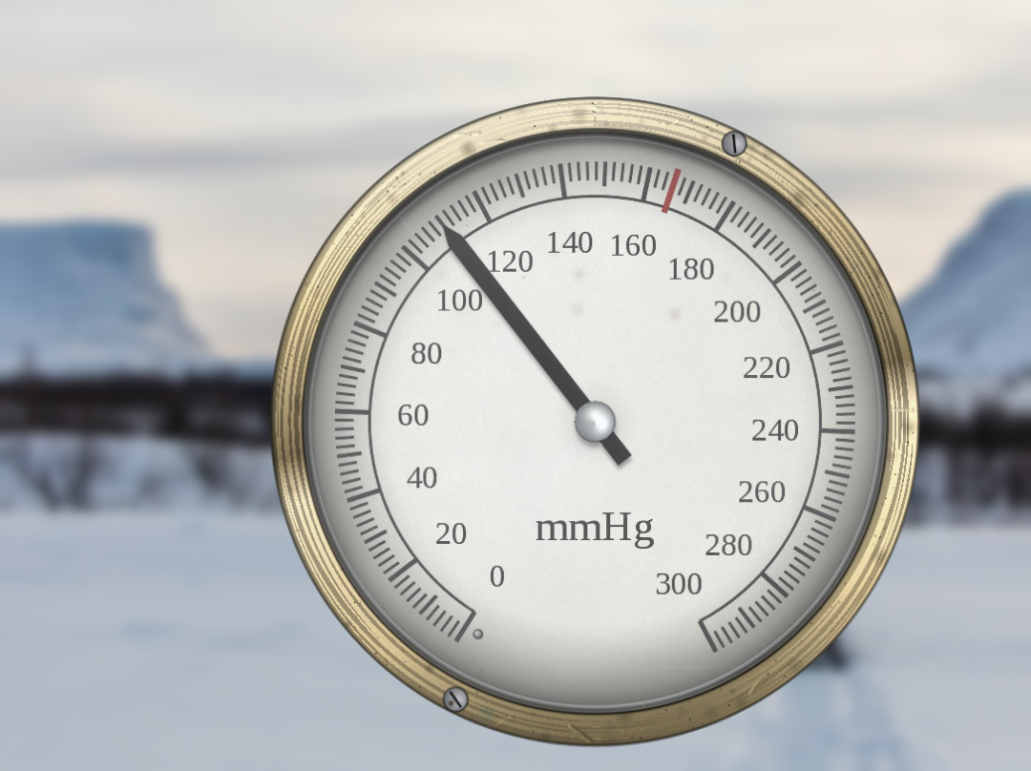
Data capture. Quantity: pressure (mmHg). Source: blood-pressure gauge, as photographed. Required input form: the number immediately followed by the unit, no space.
110mmHg
